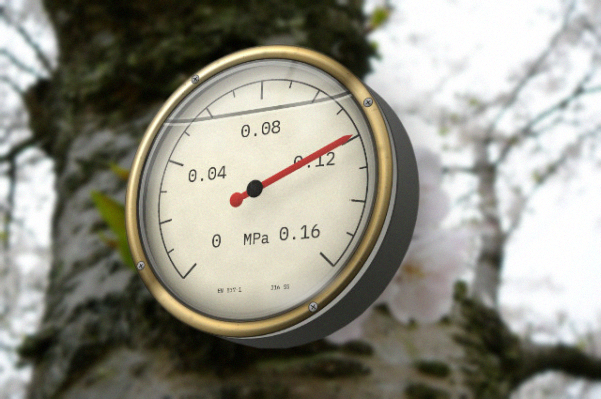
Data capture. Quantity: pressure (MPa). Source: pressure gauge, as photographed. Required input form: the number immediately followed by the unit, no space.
0.12MPa
